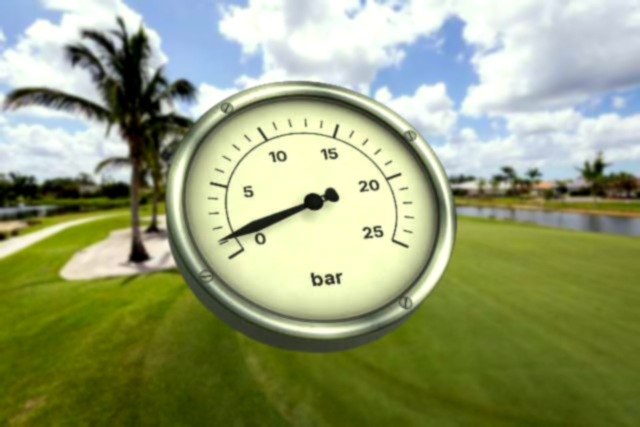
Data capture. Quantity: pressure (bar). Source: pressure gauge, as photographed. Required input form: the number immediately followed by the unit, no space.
1bar
